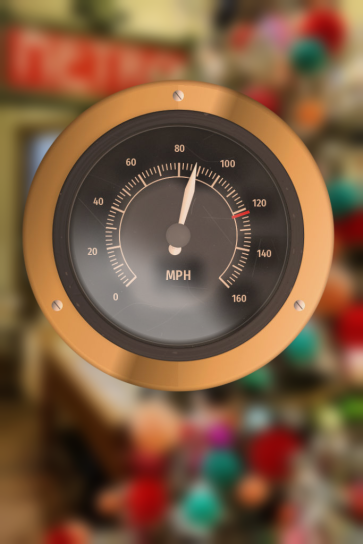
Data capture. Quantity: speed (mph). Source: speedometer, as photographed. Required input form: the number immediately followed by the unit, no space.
88mph
